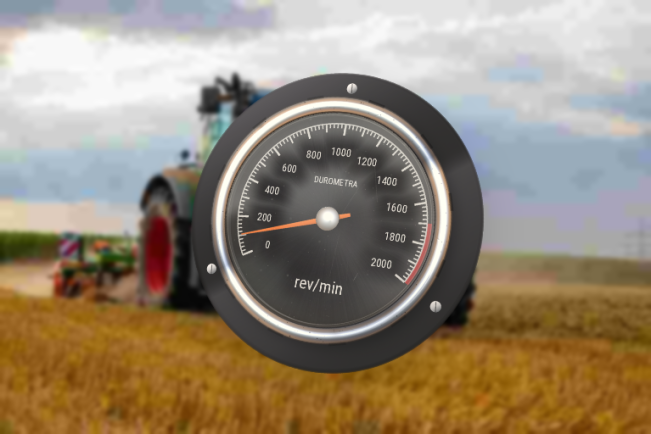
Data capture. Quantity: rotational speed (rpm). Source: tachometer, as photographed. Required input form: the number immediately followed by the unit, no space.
100rpm
